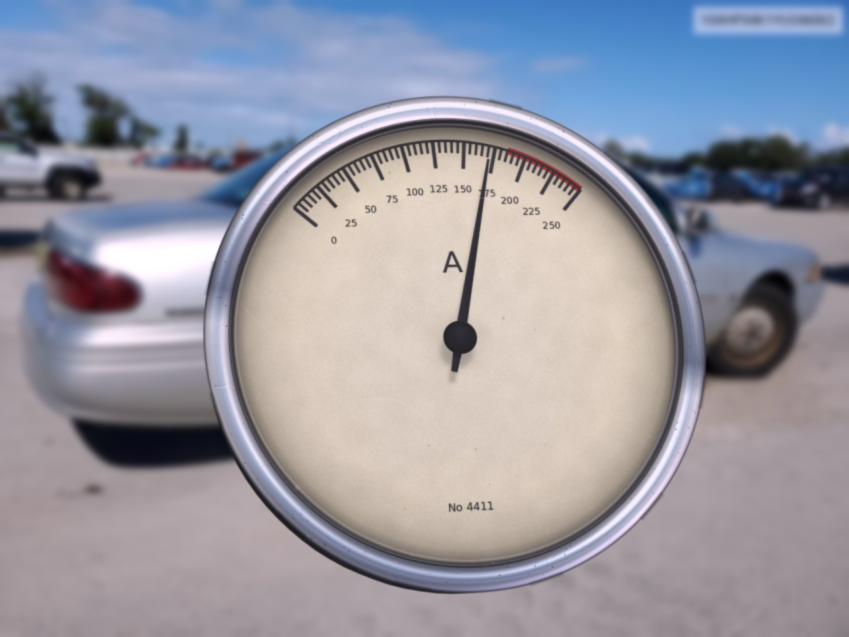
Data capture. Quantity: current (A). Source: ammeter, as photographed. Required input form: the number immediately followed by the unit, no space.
170A
